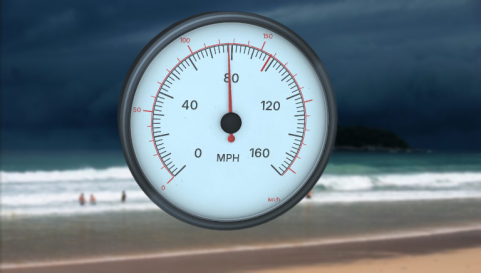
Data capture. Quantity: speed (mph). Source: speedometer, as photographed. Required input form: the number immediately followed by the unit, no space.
78mph
